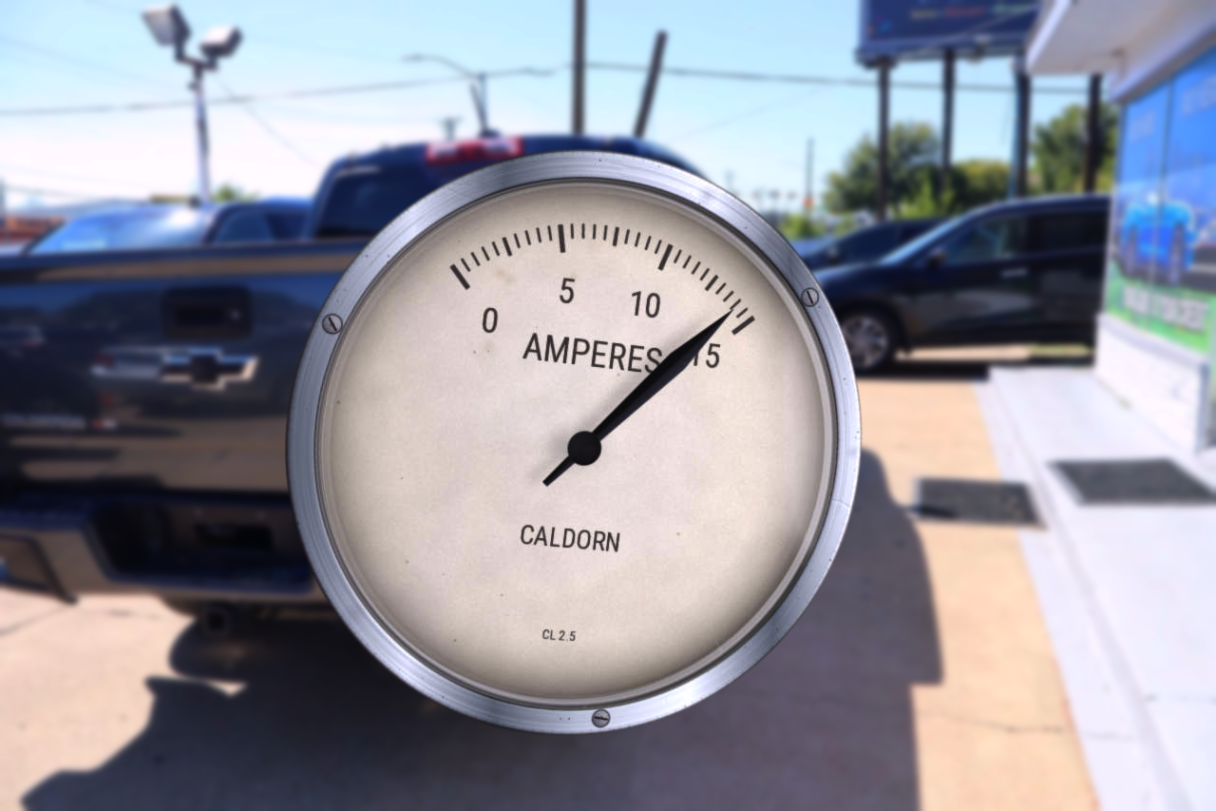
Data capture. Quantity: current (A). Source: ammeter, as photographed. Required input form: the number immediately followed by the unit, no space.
14A
